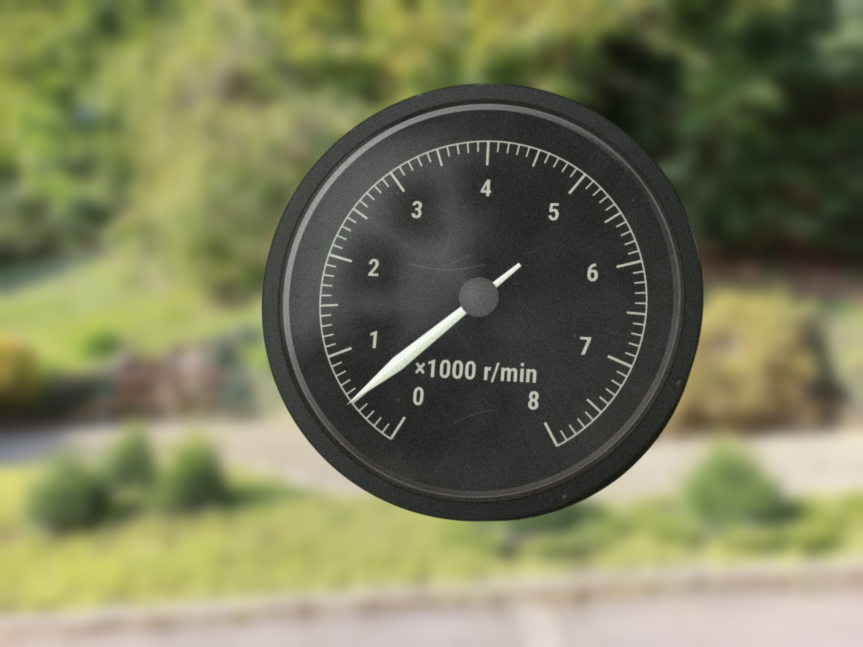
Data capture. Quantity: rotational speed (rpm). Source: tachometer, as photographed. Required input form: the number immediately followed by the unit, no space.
500rpm
